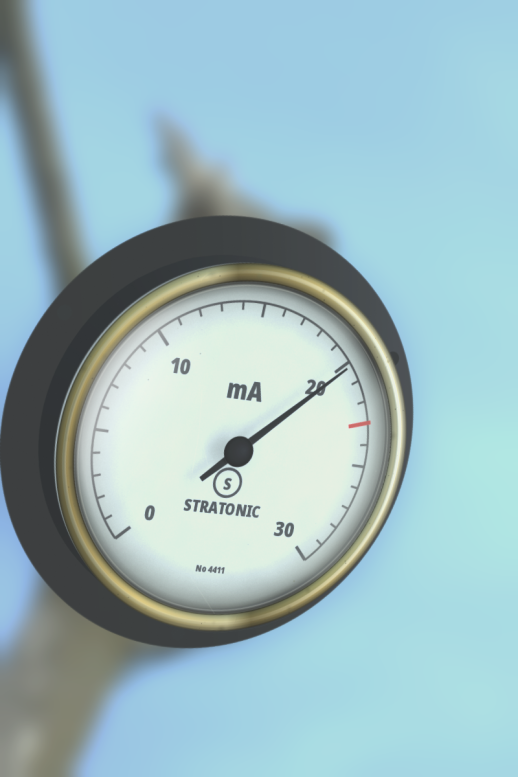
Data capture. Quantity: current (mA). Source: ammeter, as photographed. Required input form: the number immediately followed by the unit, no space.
20mA
